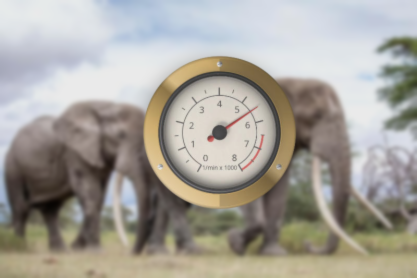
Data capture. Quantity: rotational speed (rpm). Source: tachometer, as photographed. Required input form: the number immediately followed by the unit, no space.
5500rpm
